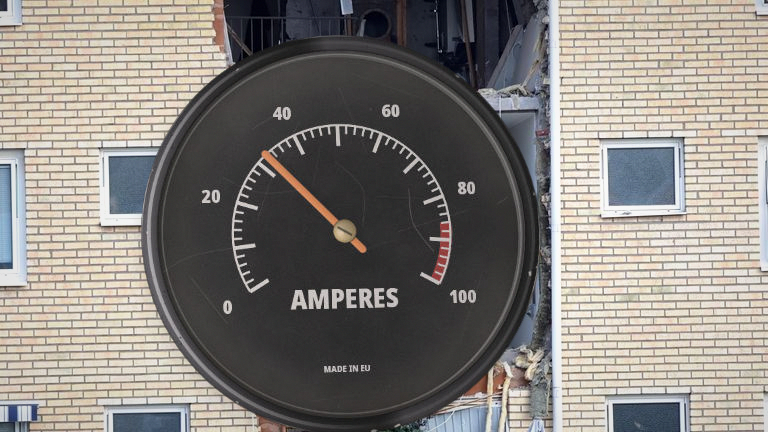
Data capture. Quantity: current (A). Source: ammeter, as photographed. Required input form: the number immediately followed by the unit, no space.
32A
